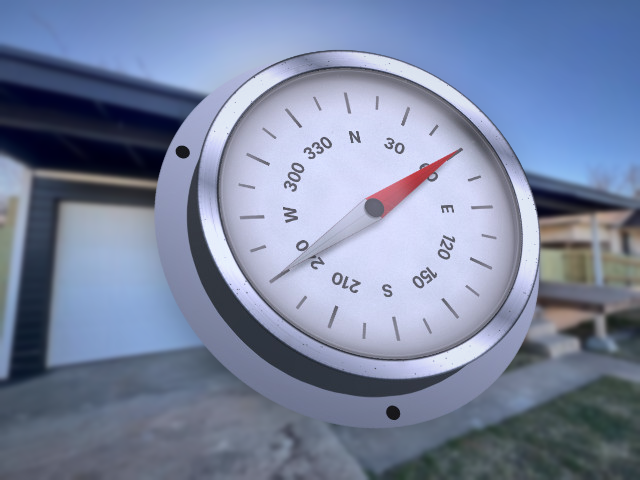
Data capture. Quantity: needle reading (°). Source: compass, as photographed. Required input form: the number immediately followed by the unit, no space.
60°
